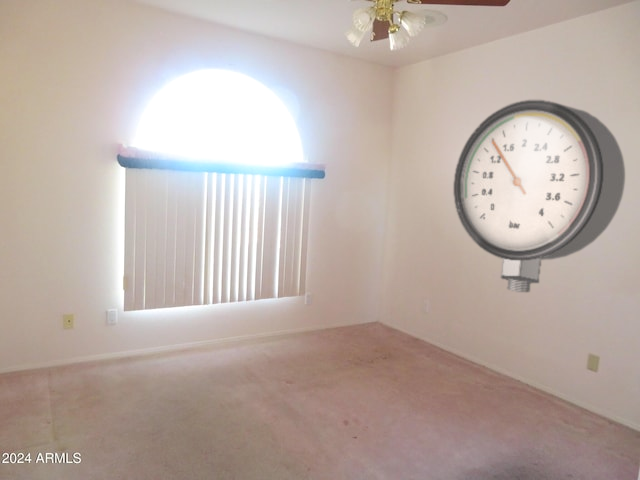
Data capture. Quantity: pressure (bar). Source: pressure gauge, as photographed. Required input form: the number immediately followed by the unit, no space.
1.4bar
